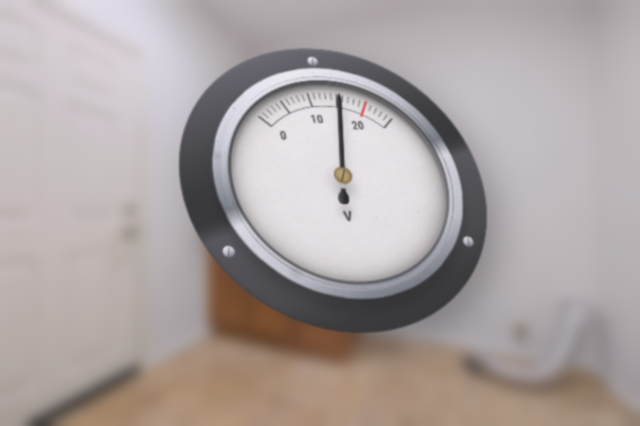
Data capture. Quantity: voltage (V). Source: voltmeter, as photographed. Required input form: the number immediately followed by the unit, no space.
15V
